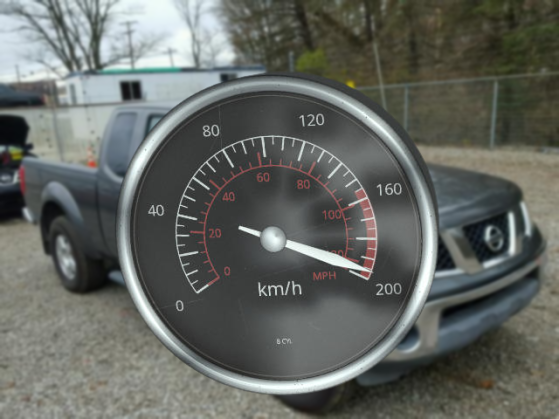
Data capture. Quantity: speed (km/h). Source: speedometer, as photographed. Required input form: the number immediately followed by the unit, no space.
195km/h
